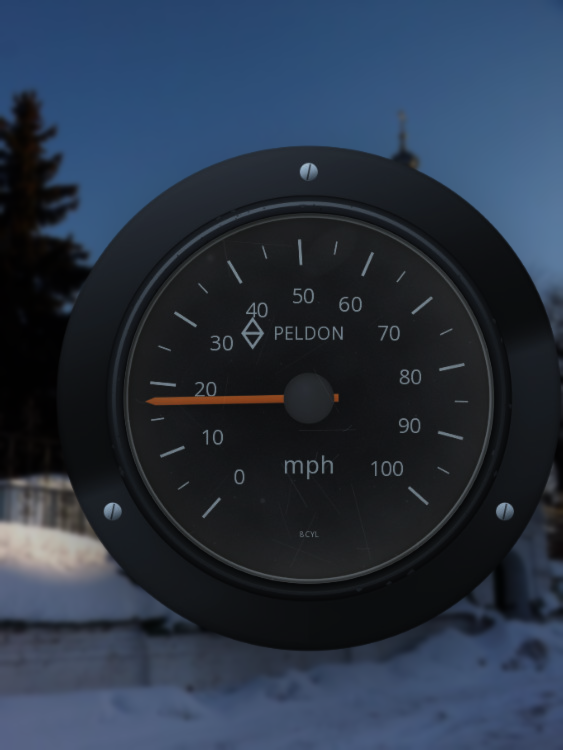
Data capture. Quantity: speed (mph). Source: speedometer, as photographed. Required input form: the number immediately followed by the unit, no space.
17.5mph
